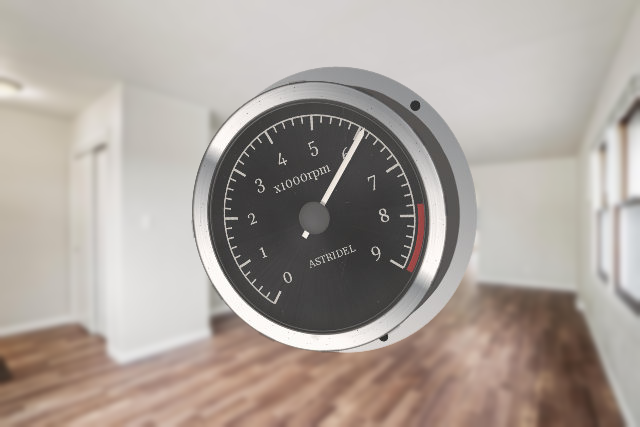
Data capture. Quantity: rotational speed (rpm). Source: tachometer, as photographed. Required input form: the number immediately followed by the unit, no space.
6100rpm
